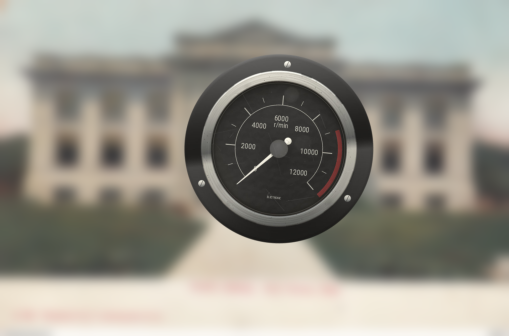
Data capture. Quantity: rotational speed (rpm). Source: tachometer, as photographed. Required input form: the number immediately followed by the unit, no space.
0rpm
